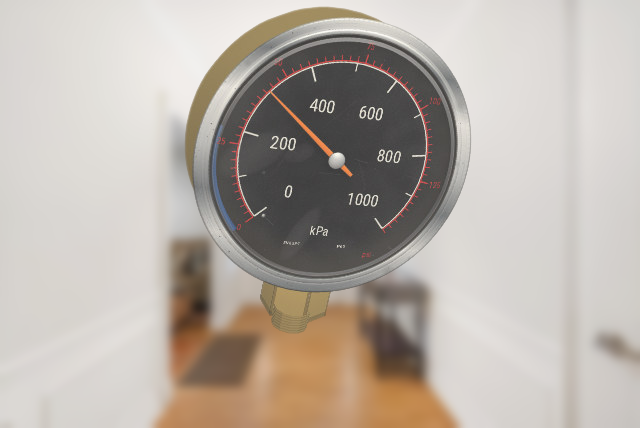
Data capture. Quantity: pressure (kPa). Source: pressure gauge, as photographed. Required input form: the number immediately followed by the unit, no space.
300kPa
